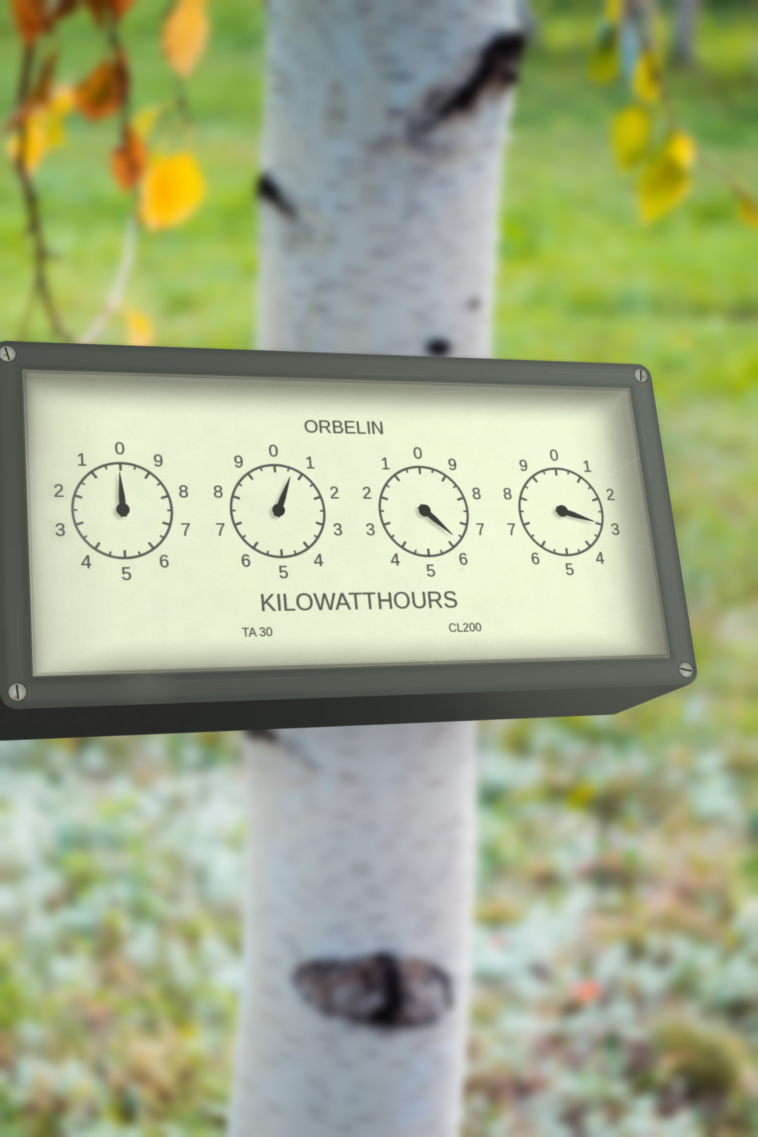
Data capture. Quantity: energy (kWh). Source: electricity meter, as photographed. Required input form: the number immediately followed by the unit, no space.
63kWh
